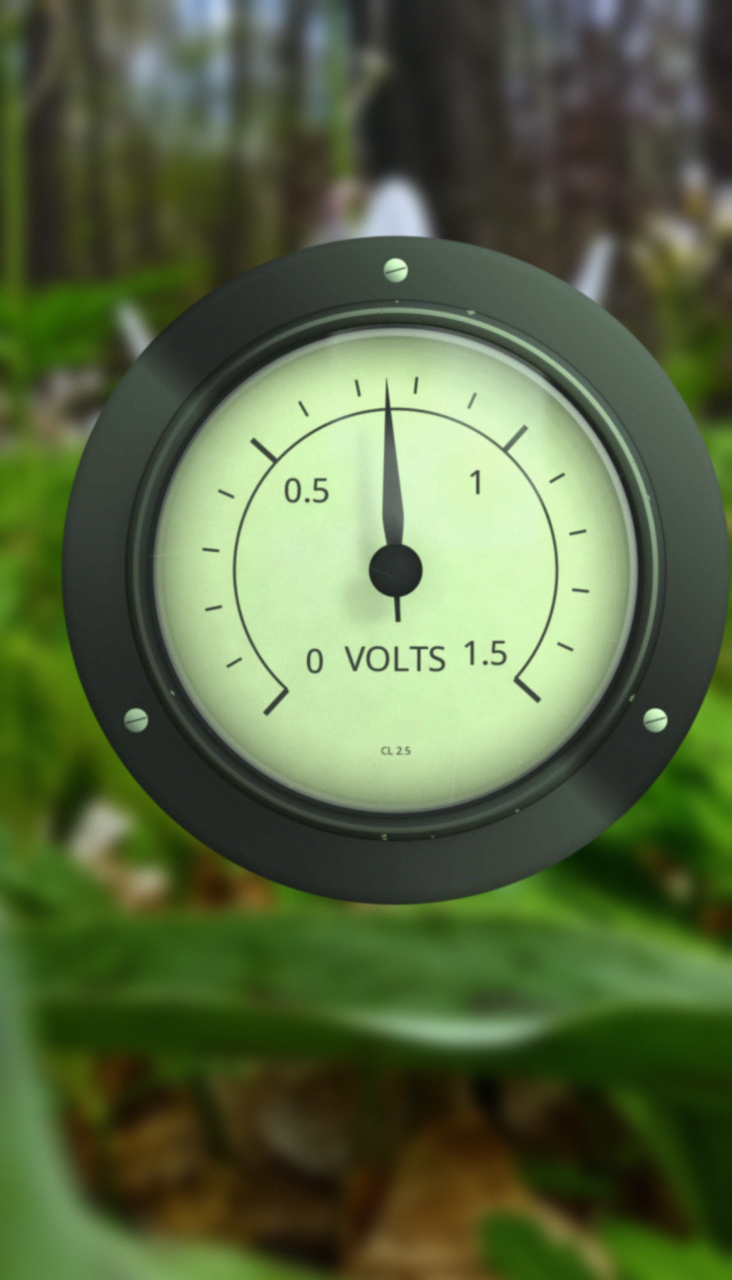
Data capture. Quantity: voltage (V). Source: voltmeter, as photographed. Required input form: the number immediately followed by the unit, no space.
0.75V
